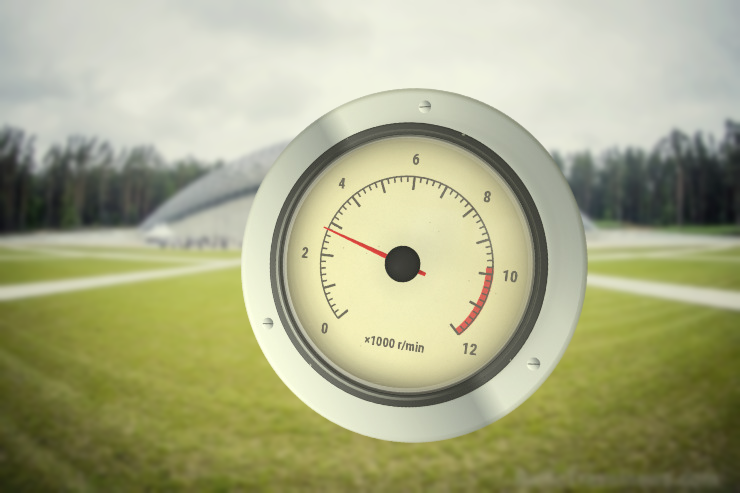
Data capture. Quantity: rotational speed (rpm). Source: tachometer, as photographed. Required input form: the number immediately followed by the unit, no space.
2800rpm
